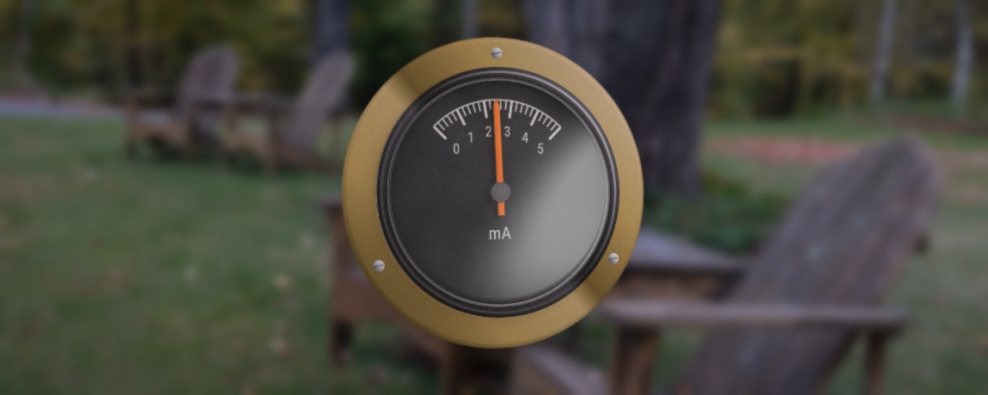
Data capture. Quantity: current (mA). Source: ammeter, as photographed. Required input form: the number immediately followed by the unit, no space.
2.4mA
